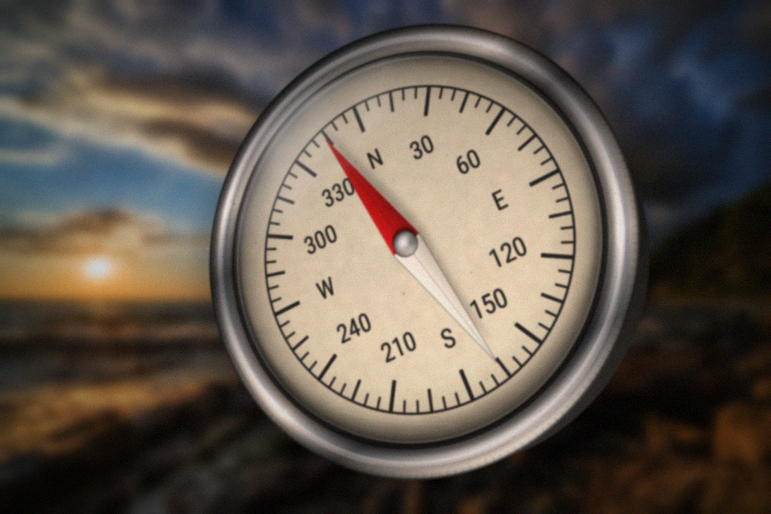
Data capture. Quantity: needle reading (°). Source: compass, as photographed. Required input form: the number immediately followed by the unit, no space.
345°
